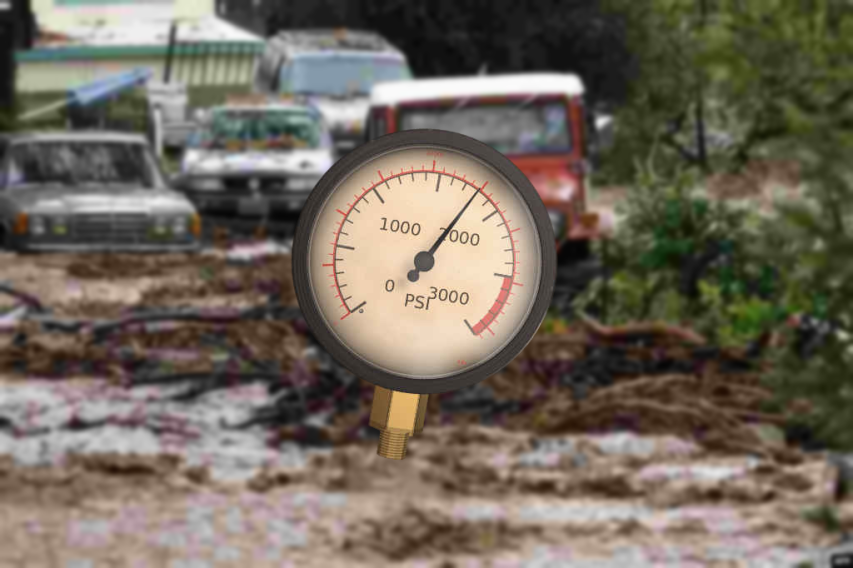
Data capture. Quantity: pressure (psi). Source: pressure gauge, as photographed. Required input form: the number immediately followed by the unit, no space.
1800psi
